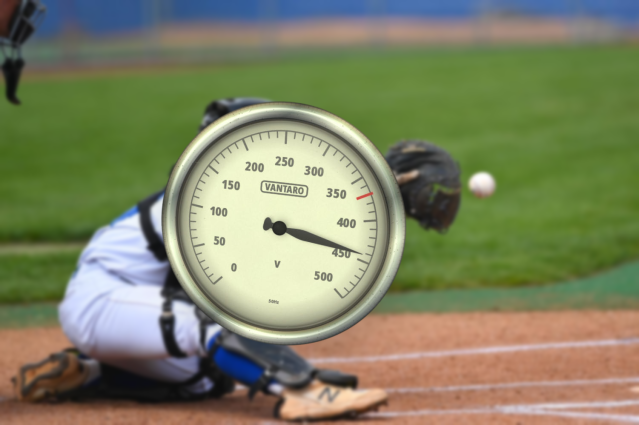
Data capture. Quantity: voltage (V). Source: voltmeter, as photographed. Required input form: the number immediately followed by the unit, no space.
440V
